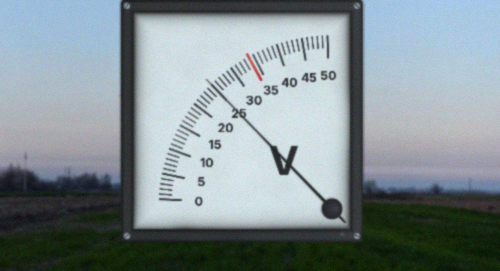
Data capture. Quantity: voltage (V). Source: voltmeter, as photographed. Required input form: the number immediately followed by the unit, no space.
25V
